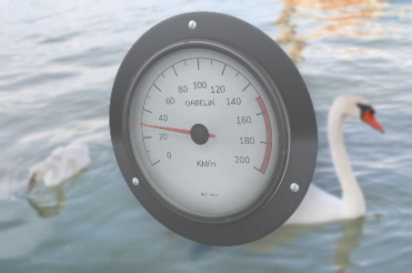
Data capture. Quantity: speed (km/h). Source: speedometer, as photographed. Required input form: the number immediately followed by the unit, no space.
30km/h
